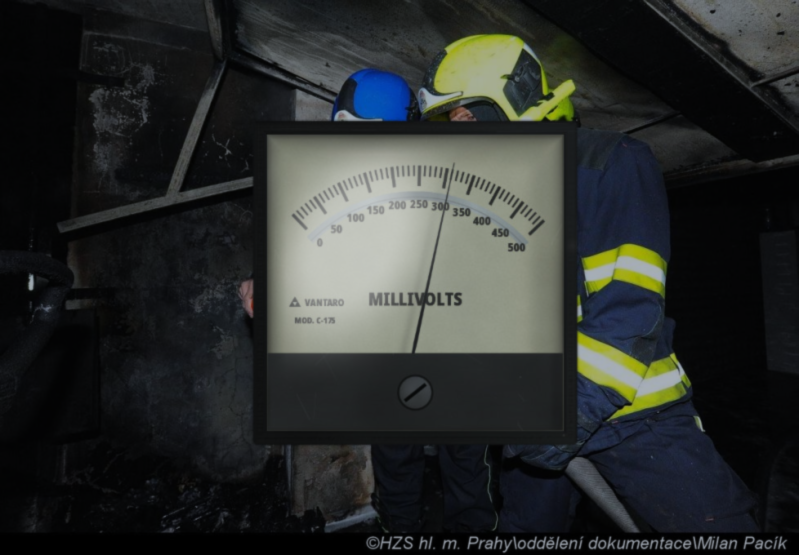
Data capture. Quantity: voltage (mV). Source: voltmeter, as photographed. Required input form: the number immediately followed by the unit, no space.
310mV
